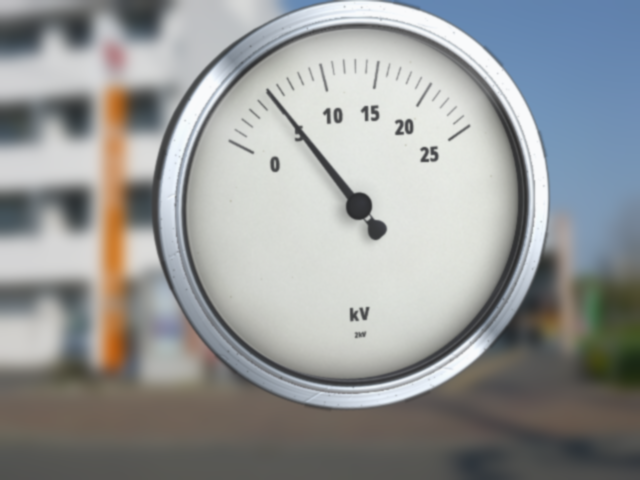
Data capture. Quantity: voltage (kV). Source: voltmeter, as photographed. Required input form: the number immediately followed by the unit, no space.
5kV
